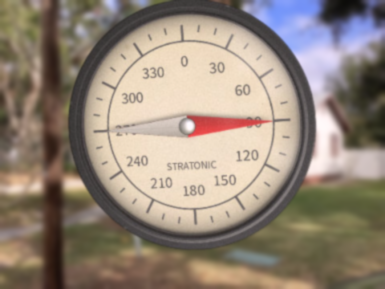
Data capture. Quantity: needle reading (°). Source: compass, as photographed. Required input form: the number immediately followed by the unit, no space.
90°
